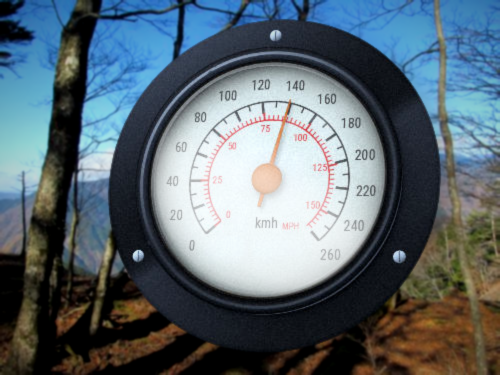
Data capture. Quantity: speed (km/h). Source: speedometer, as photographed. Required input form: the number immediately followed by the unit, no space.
140km/h
